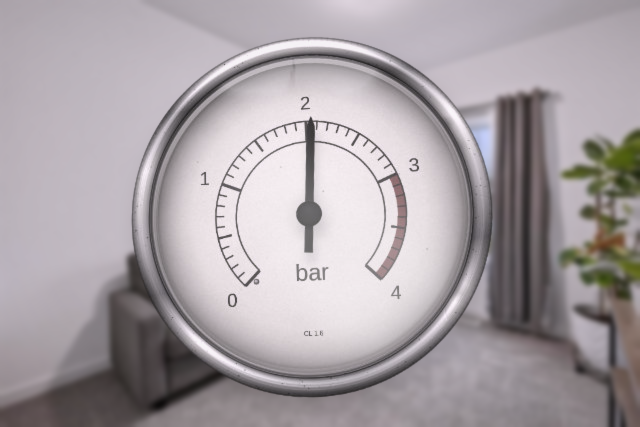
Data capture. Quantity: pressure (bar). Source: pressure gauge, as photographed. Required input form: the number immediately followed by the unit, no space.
2.05bar
